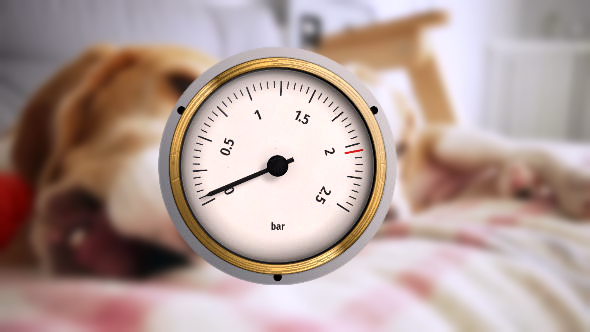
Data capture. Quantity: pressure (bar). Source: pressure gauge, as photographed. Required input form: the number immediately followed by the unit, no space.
0.05bar
